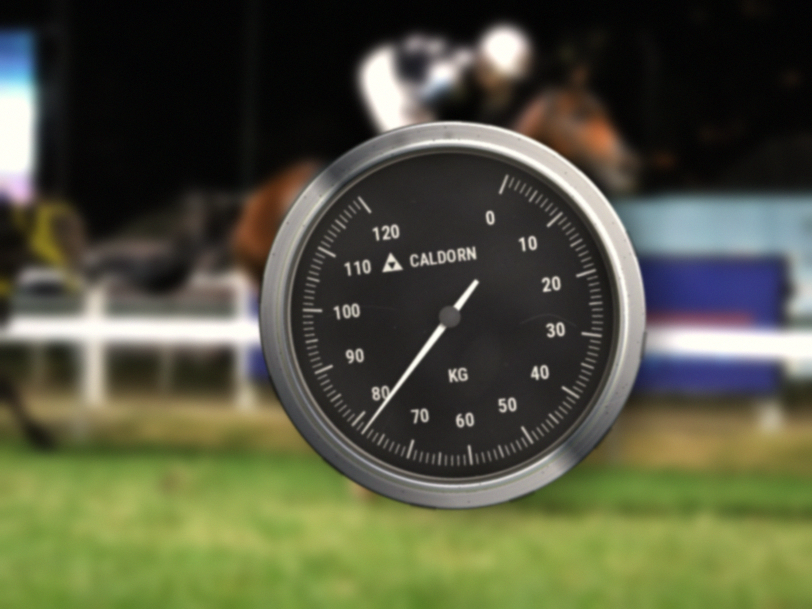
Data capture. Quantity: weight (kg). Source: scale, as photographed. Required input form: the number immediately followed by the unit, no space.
78kg
